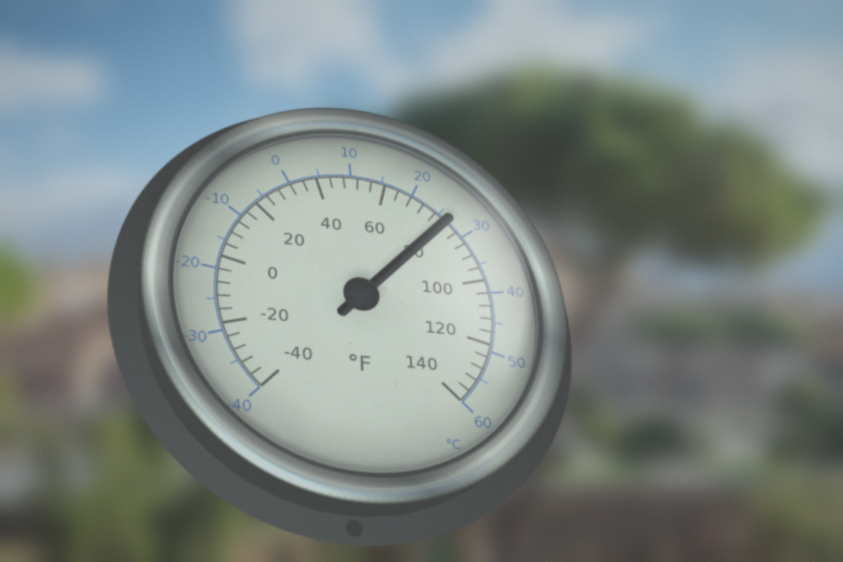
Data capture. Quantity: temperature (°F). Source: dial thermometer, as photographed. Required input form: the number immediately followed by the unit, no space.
80°F
